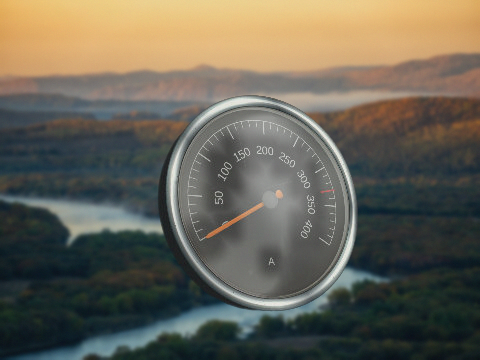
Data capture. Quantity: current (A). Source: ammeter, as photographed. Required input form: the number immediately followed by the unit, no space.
0A
